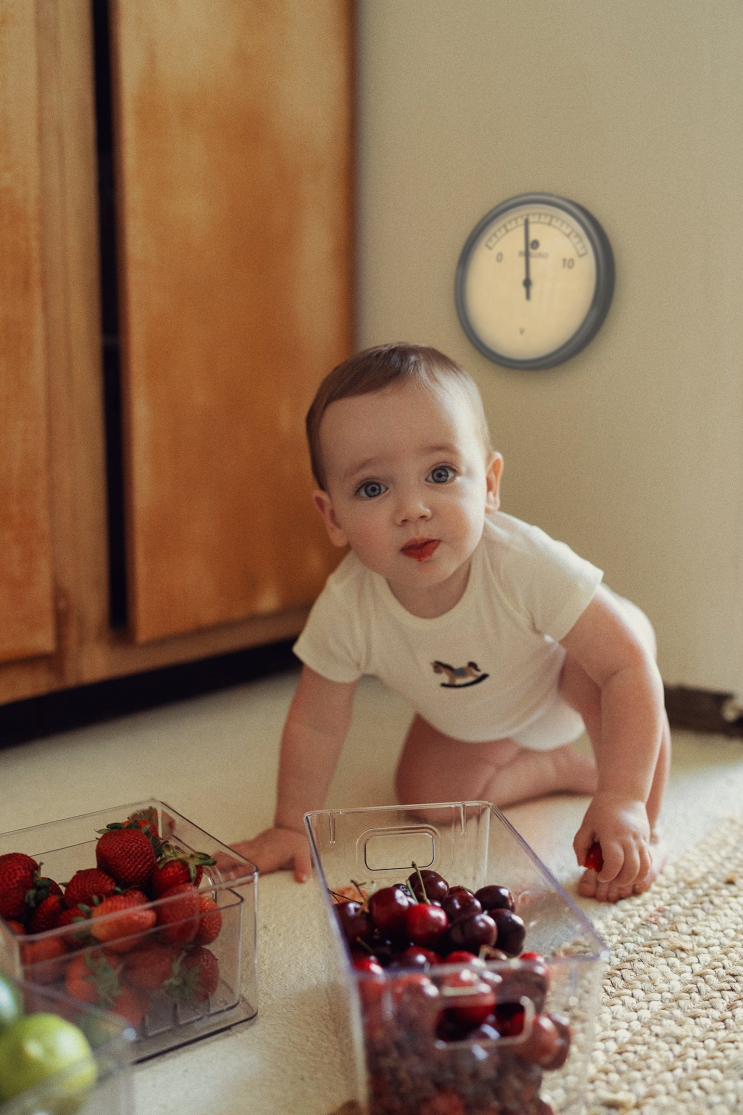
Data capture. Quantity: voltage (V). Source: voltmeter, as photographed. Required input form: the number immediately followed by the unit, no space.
4V
